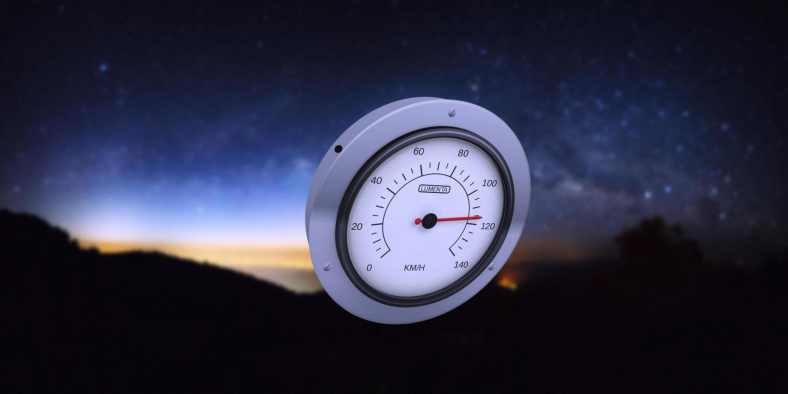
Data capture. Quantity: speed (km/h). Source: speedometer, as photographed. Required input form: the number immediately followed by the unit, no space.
115km/h
